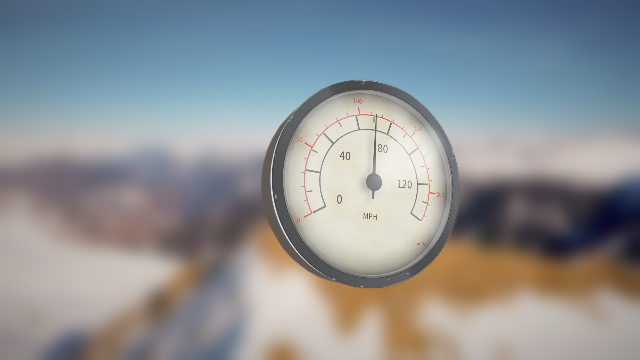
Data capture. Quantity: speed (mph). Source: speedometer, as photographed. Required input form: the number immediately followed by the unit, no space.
70mph
